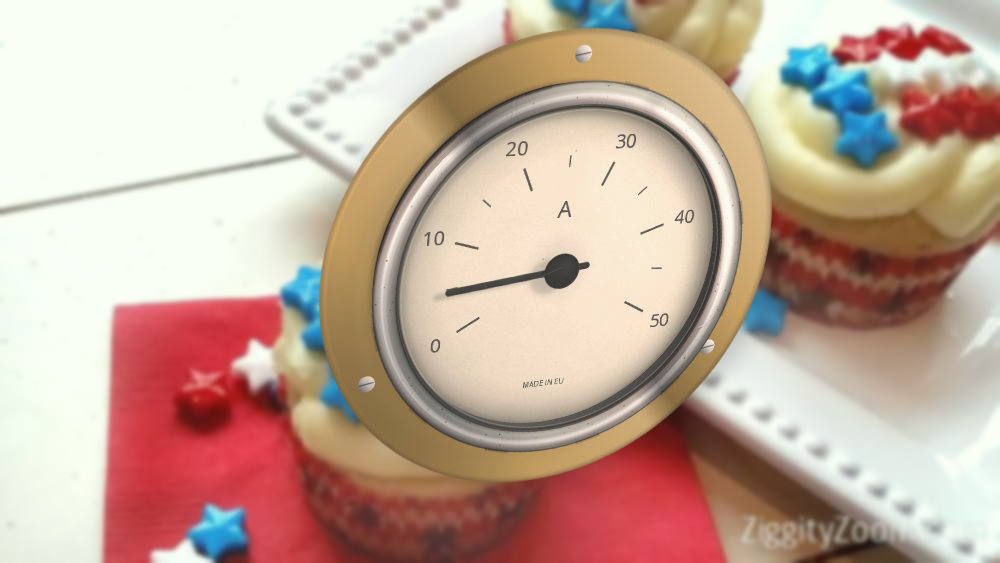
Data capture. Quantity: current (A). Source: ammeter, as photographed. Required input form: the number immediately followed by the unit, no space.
5A
